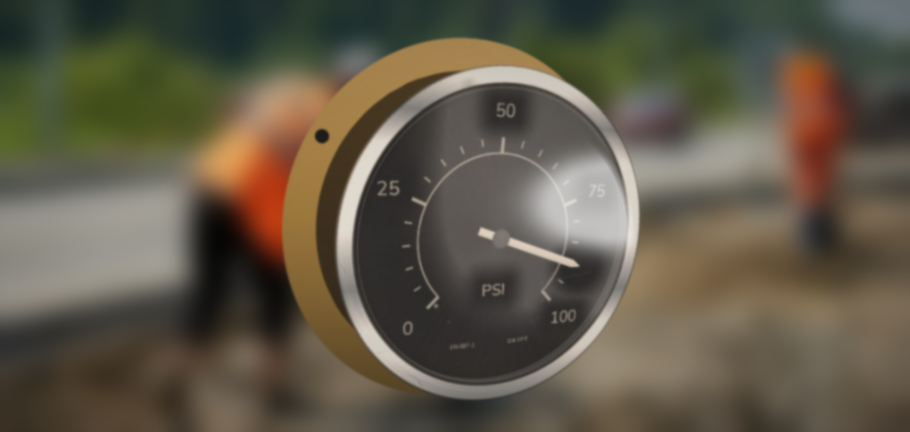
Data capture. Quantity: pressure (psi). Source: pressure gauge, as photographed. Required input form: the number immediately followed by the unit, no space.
90psi
